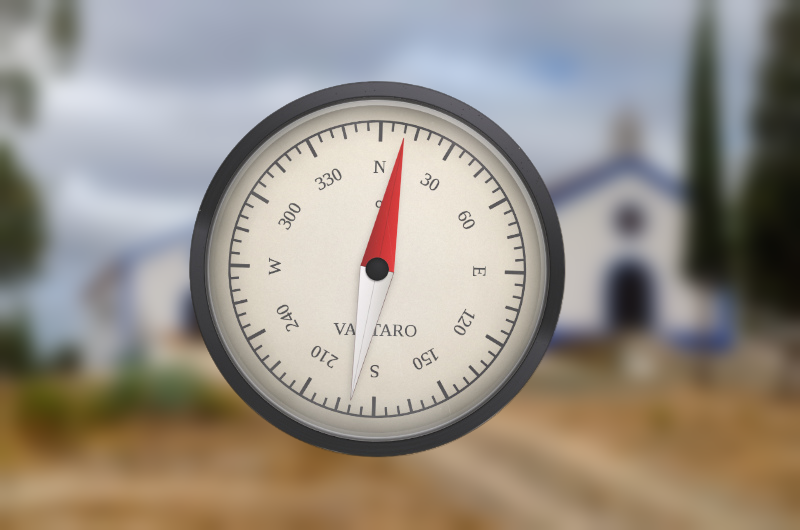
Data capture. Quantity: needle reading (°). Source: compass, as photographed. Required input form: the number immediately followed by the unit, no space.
10°
